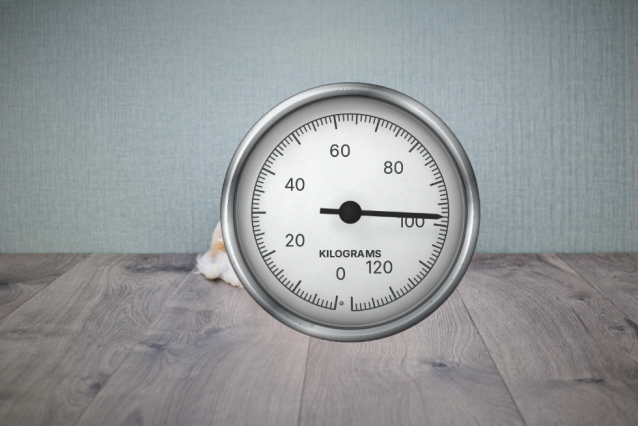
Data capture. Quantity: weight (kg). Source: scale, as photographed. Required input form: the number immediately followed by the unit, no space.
98kg
